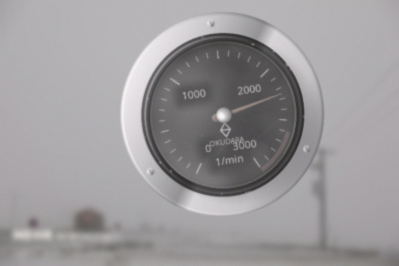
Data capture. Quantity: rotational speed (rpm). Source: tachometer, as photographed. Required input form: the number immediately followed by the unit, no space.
2250rpm
